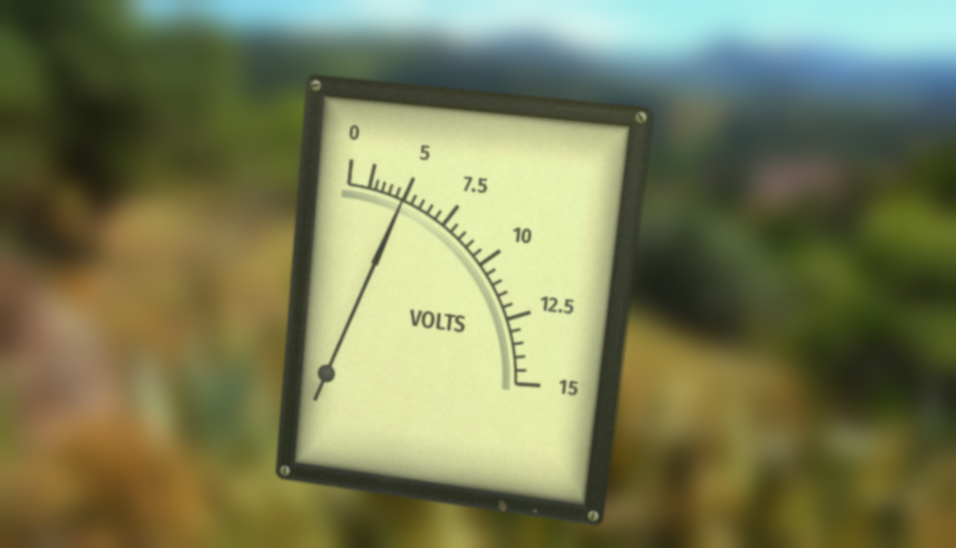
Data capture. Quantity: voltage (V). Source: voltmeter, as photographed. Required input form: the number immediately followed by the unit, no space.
5V
